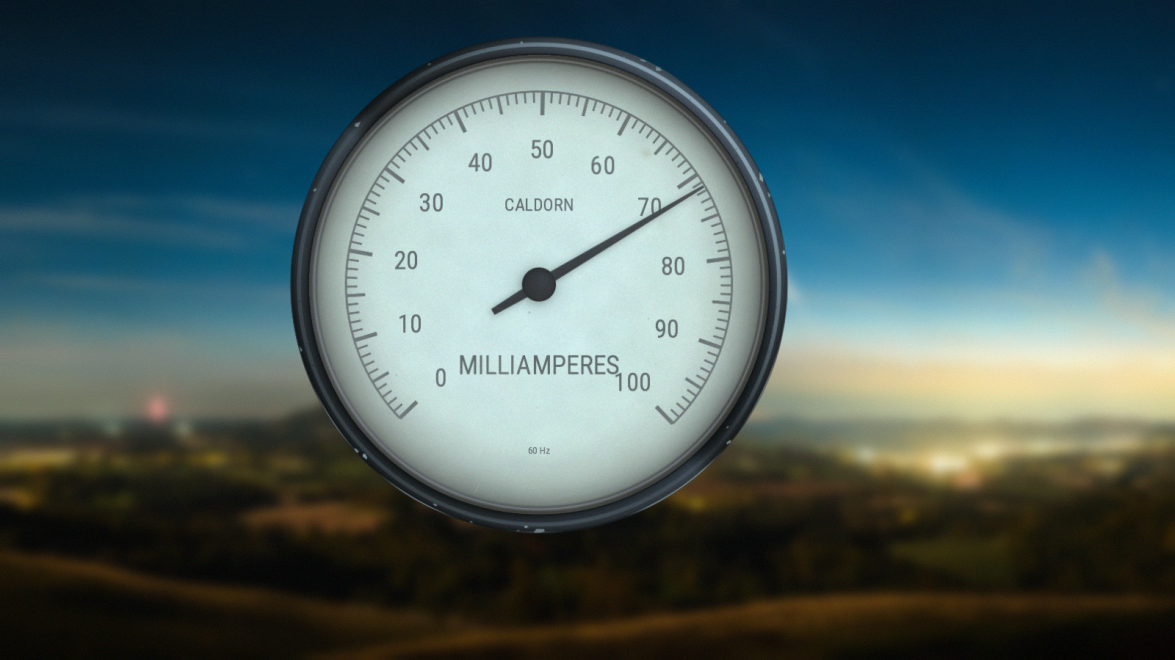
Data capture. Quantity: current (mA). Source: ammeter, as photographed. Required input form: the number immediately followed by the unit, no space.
71.5mA
